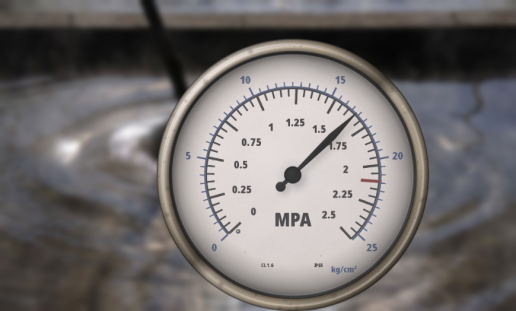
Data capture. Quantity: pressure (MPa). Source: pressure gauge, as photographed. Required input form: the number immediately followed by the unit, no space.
1.65MPa
